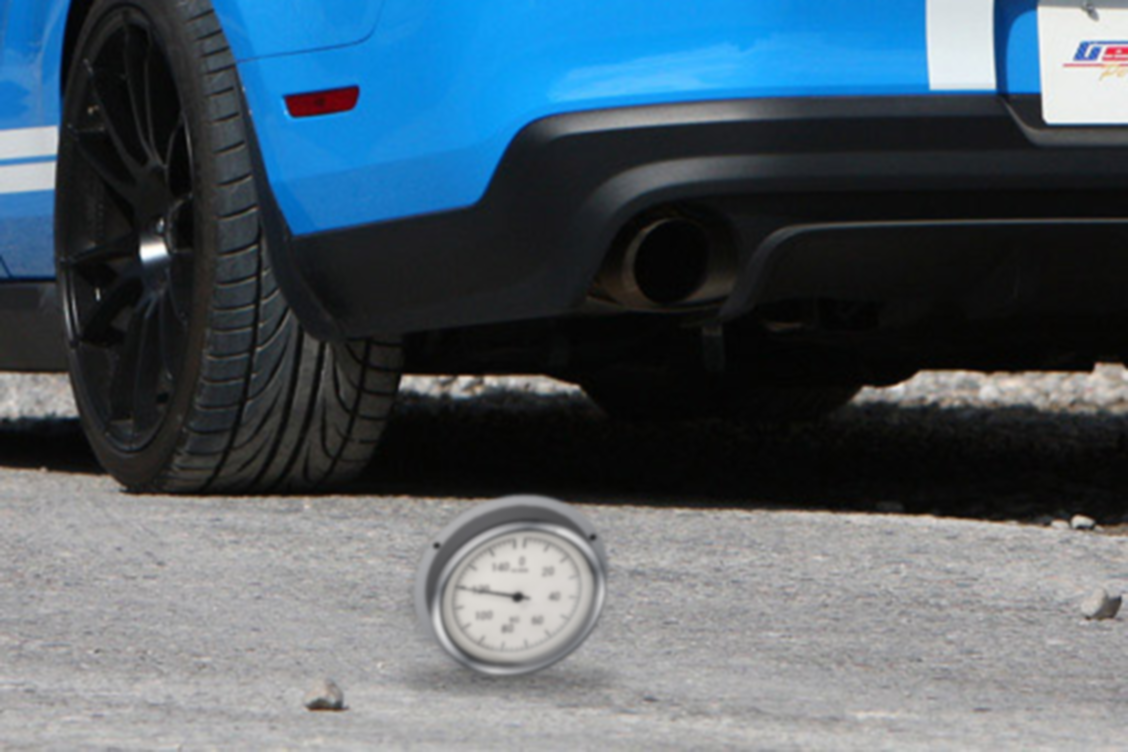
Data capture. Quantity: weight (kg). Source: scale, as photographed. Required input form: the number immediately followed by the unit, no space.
120kg
